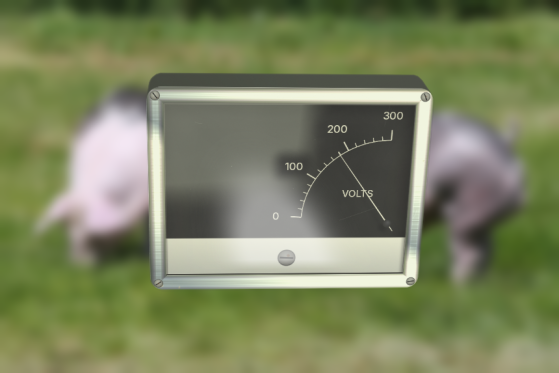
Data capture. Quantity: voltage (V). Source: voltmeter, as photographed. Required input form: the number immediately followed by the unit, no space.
180V
